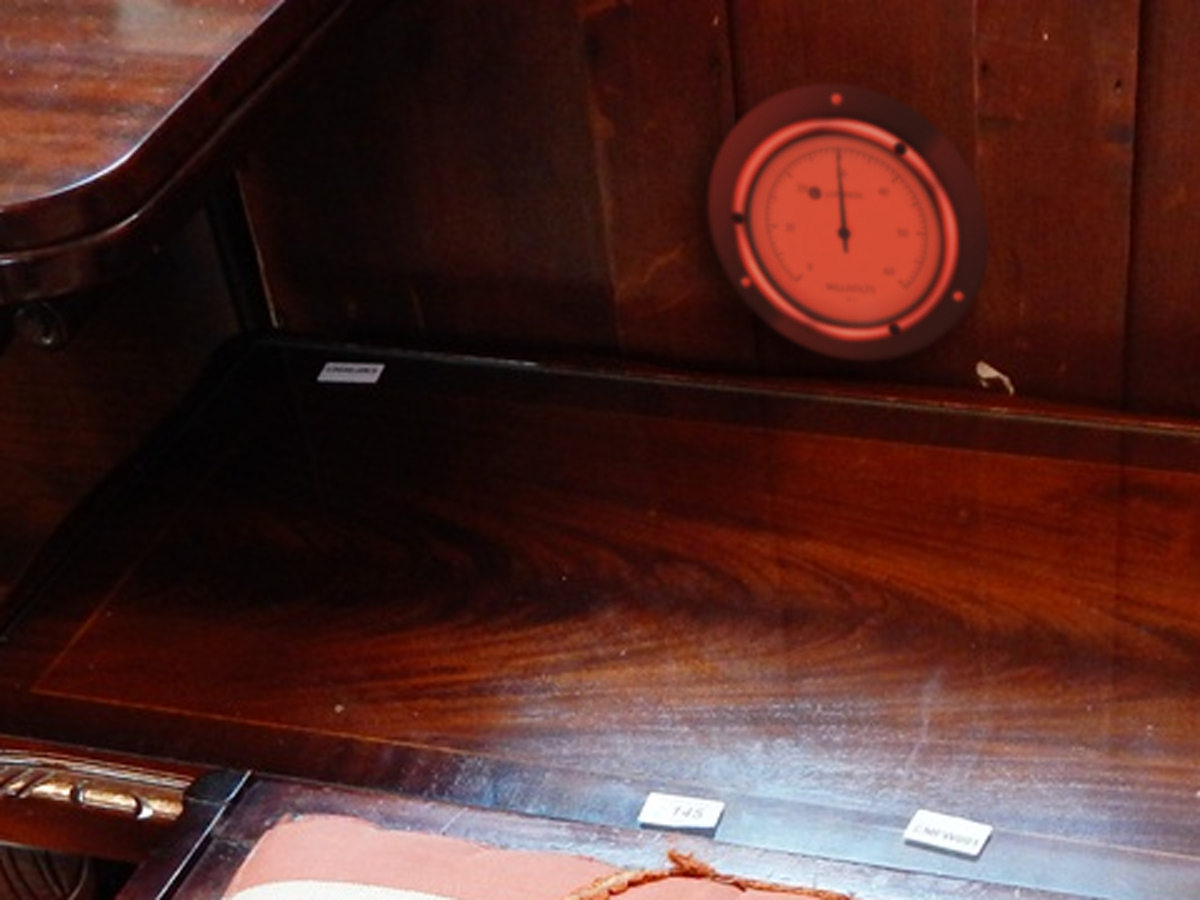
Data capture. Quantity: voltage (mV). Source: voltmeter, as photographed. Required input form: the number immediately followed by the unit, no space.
30mV
